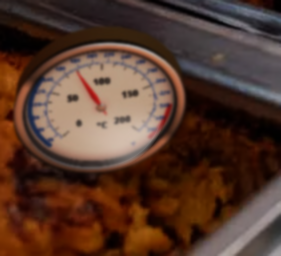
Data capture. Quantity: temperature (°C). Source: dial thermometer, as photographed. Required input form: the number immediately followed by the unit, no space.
80°C
